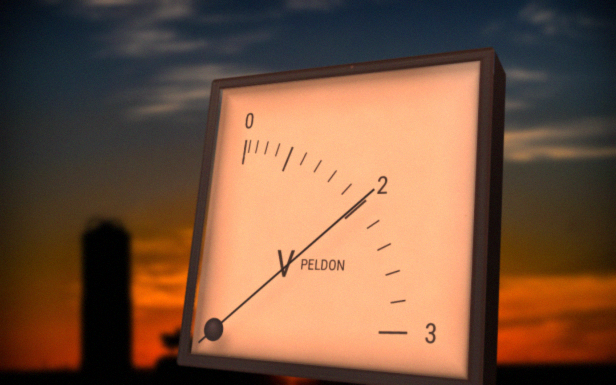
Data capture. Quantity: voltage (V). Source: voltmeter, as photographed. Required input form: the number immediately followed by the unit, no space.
2V
